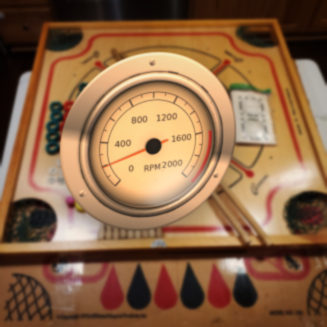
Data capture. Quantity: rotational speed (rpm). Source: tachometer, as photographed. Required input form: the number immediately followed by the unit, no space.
200rpm
